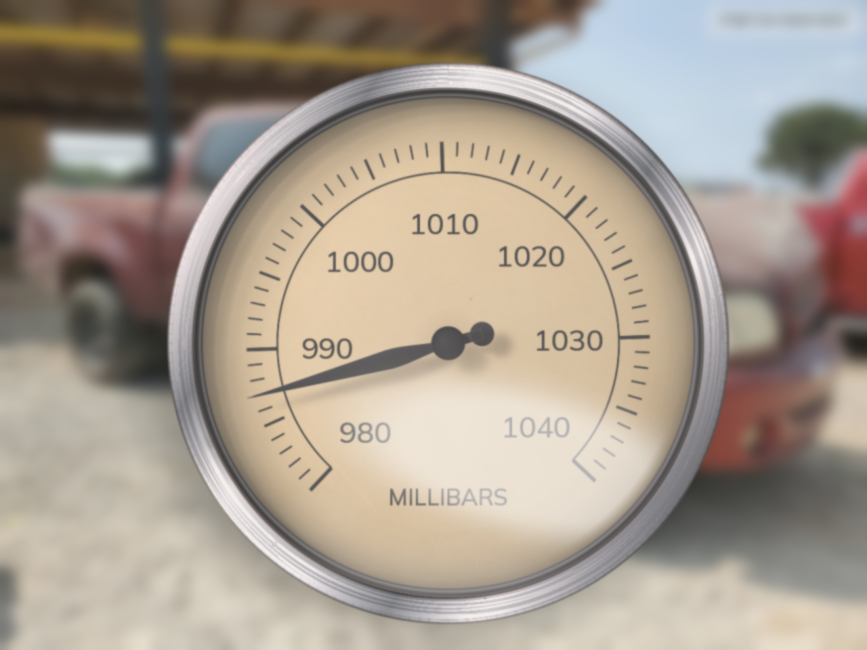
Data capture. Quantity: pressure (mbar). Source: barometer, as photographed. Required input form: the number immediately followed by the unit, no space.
987mbar
